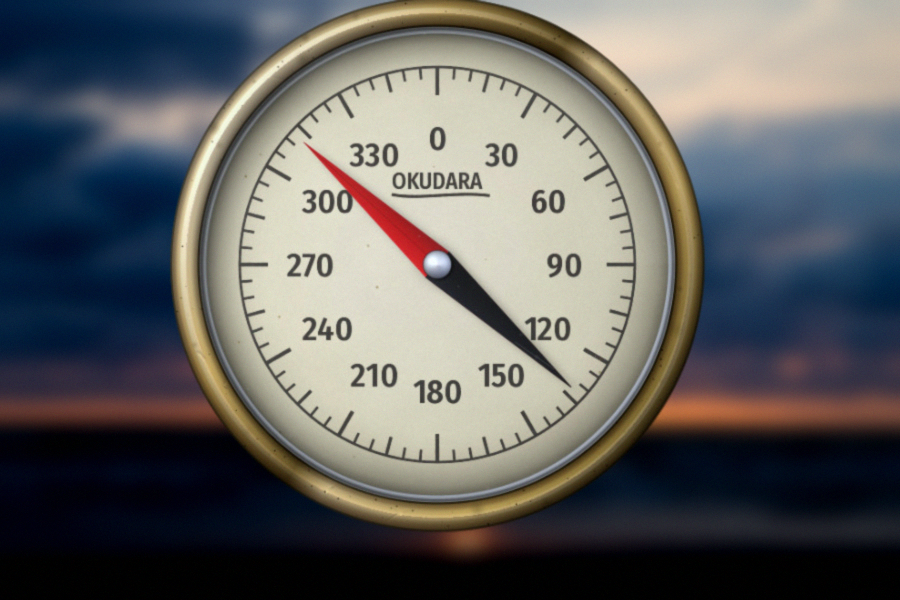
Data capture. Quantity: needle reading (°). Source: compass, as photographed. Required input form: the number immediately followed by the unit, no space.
312.5°
